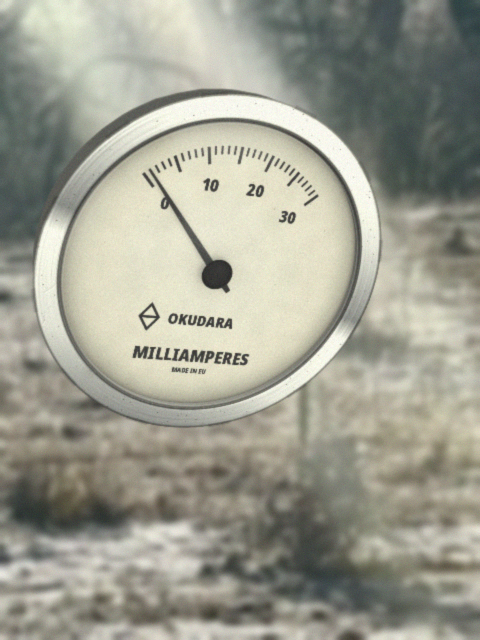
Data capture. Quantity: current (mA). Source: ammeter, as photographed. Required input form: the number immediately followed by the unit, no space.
1mA
